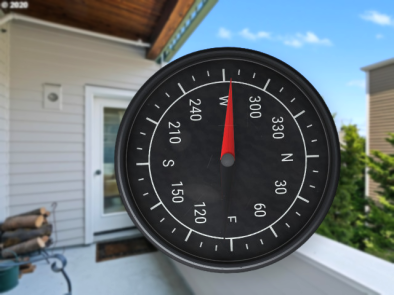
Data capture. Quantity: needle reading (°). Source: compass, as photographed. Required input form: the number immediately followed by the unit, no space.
275°
